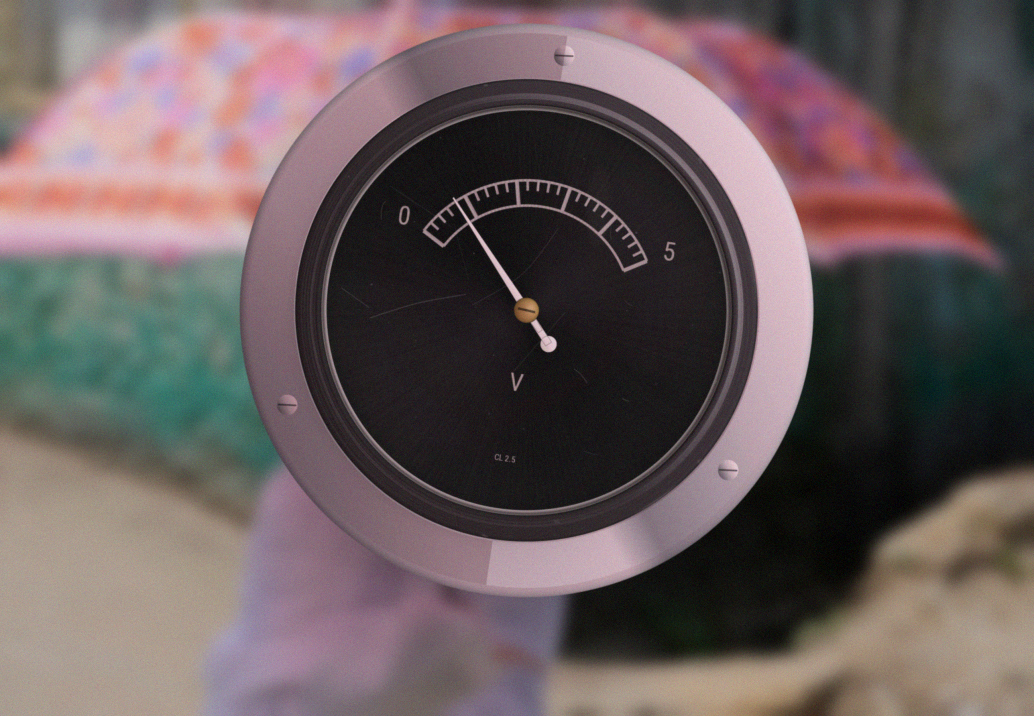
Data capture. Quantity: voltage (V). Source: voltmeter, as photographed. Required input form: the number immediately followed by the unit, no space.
0.8V
